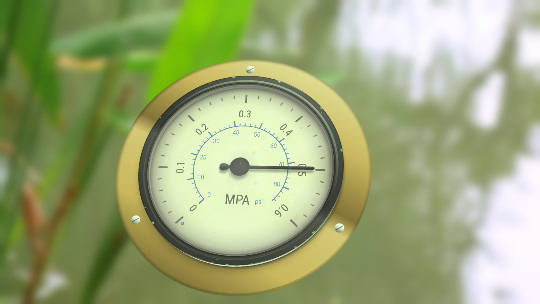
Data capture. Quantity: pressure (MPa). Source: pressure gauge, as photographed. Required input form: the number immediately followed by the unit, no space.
0.5MPa
